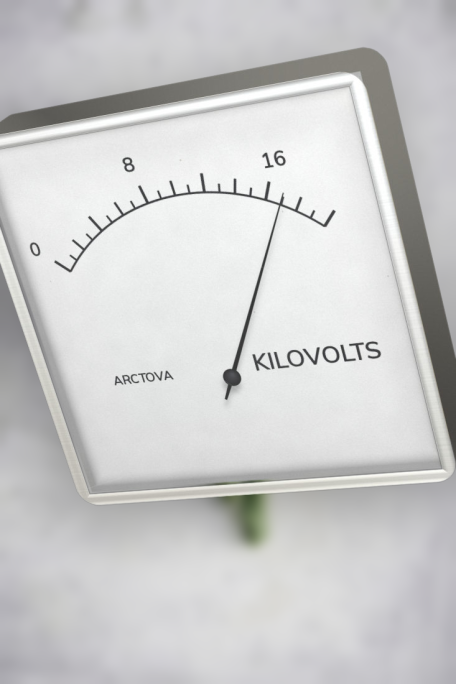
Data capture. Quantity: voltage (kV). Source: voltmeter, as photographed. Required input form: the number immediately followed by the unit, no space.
17kV
